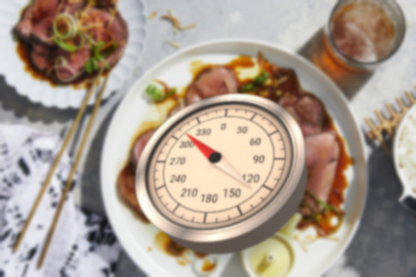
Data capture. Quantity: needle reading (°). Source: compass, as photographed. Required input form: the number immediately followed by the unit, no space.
310°
